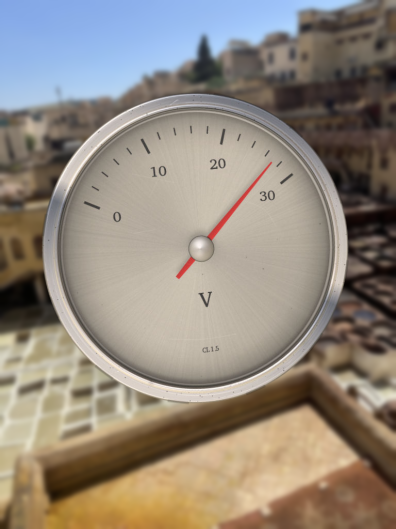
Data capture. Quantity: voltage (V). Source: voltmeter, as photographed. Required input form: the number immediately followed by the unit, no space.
27V
